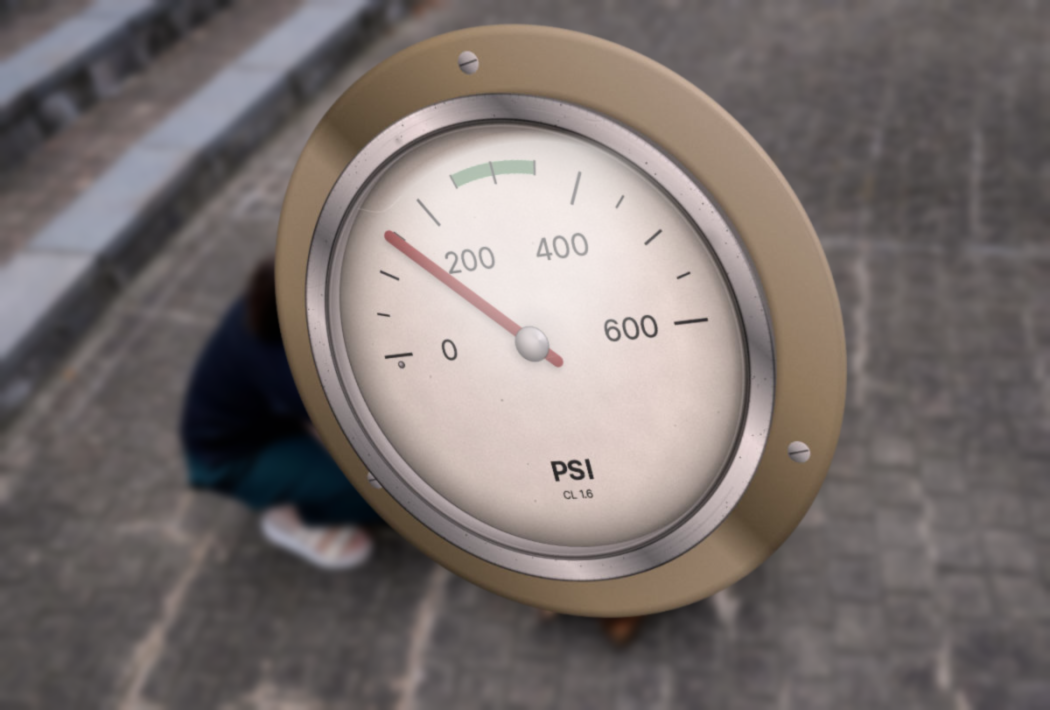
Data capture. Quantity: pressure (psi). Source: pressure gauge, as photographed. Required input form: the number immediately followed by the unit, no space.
150psi
